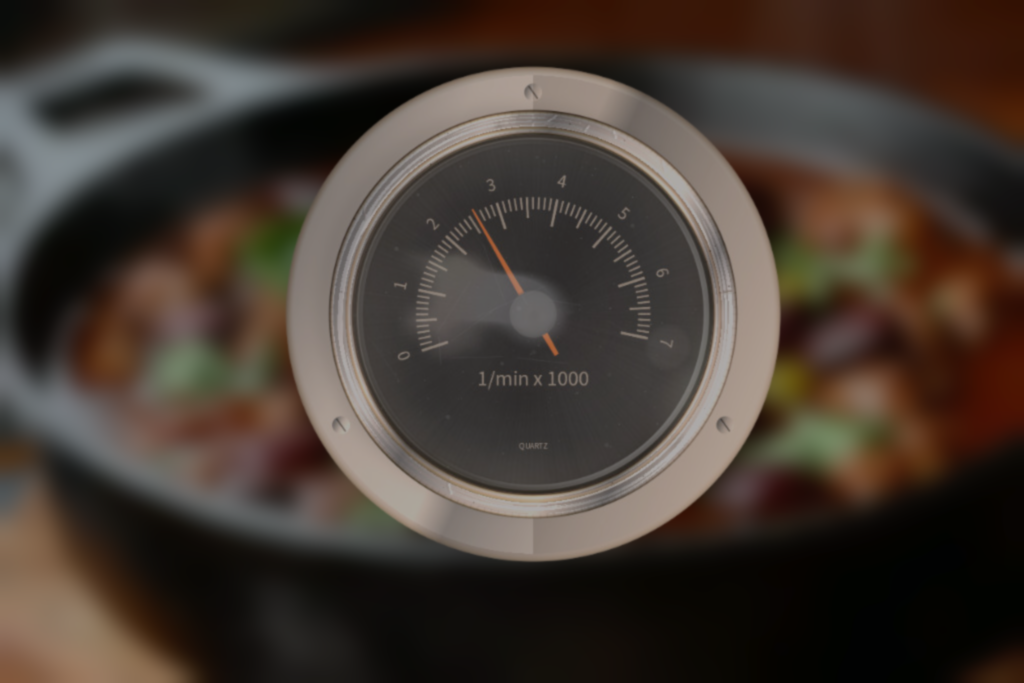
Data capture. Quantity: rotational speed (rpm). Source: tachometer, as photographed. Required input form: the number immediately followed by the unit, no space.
2600rpm
